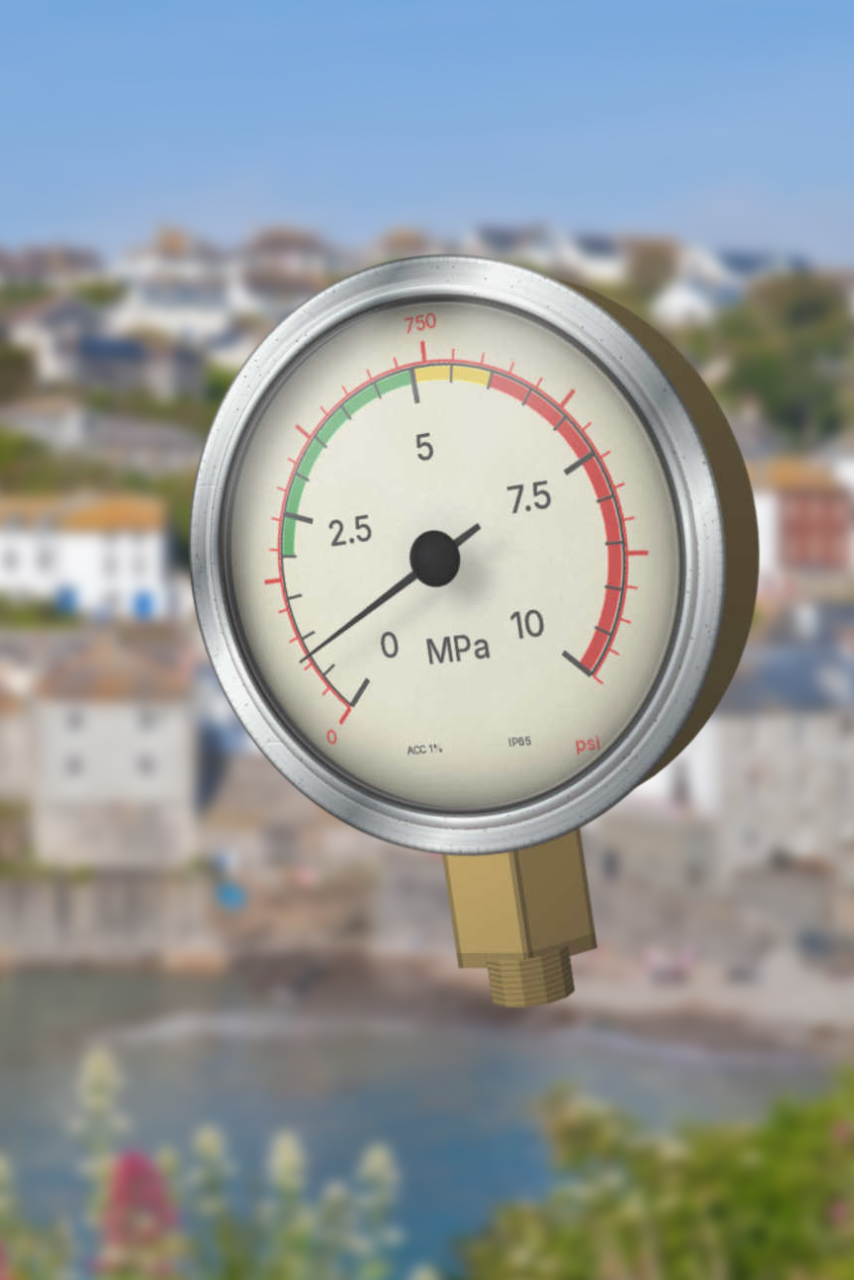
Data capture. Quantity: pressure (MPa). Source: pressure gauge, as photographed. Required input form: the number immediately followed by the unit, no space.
0.75MPa
